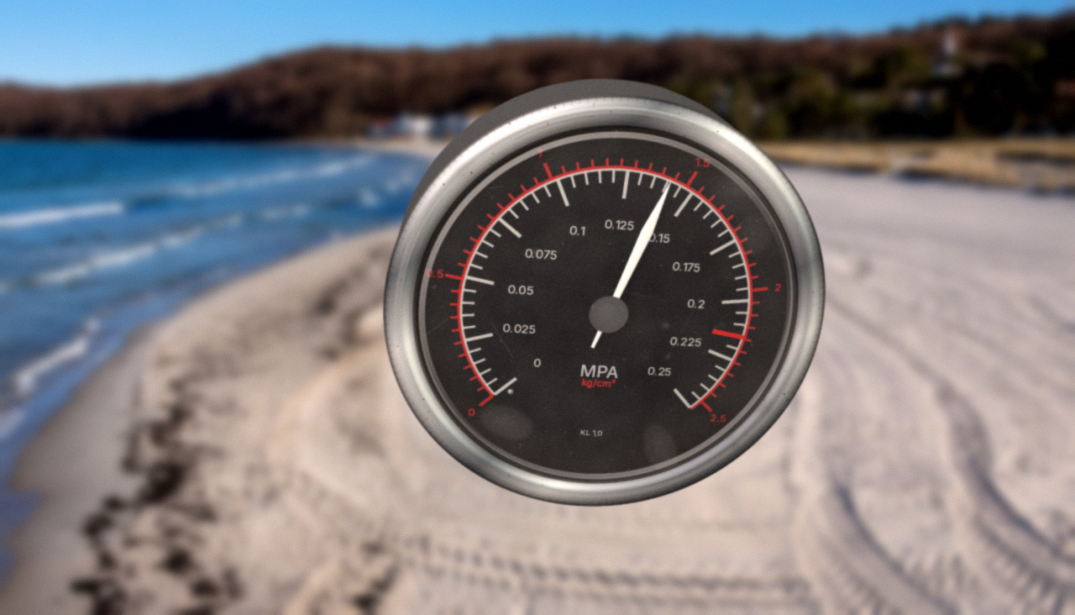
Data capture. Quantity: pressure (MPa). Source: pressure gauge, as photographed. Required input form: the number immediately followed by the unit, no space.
0.14MPa
